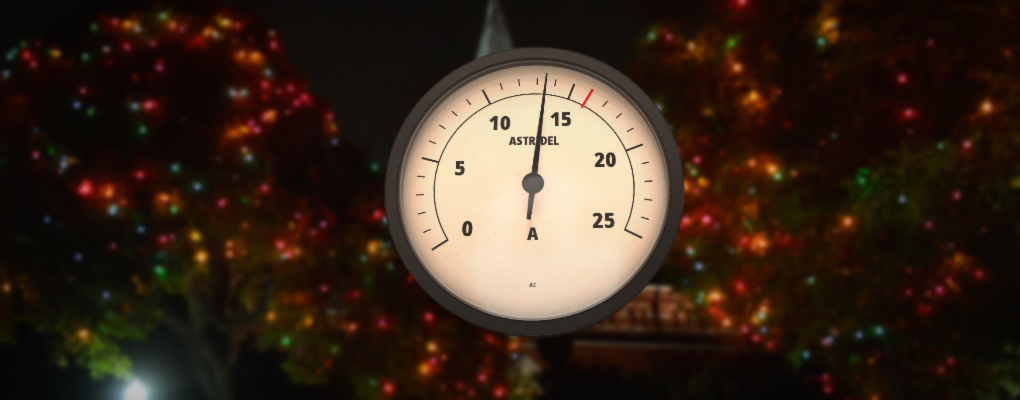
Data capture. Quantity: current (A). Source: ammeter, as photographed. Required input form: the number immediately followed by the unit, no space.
13.5A
